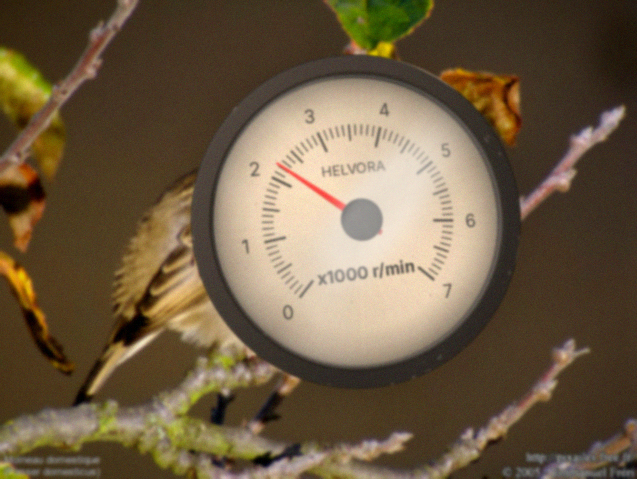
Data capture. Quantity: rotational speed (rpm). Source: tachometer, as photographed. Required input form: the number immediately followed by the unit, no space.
2200rpm
